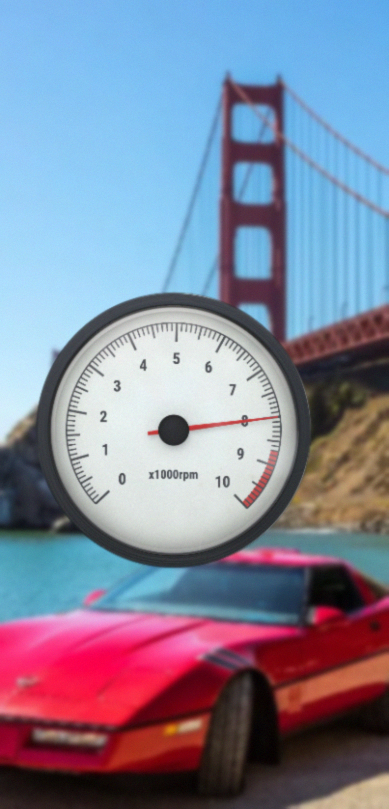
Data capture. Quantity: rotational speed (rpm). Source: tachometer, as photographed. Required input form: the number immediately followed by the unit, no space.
8000rpm
